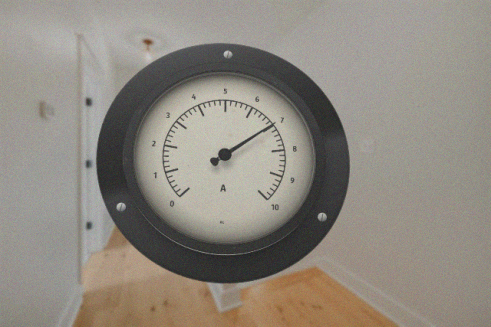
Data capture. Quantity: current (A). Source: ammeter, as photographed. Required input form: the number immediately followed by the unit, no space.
7A
